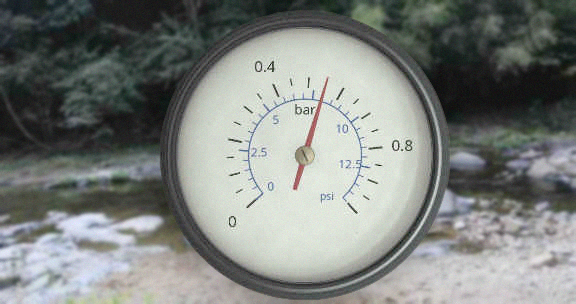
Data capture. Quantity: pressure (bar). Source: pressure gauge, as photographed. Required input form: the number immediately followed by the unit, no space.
0.55bar
